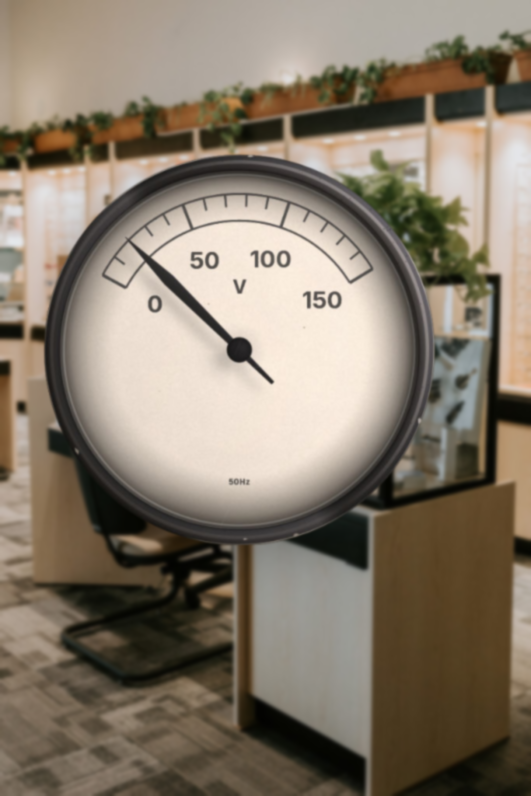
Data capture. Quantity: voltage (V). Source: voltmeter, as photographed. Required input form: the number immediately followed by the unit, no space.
20V
